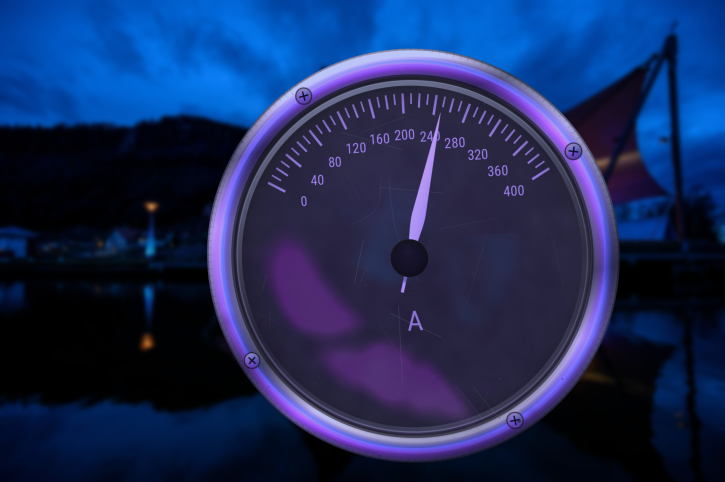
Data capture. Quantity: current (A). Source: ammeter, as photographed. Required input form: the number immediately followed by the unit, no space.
250A
